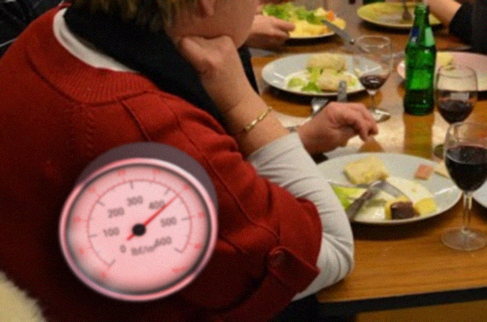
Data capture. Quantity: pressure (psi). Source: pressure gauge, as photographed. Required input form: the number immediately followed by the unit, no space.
425psi
